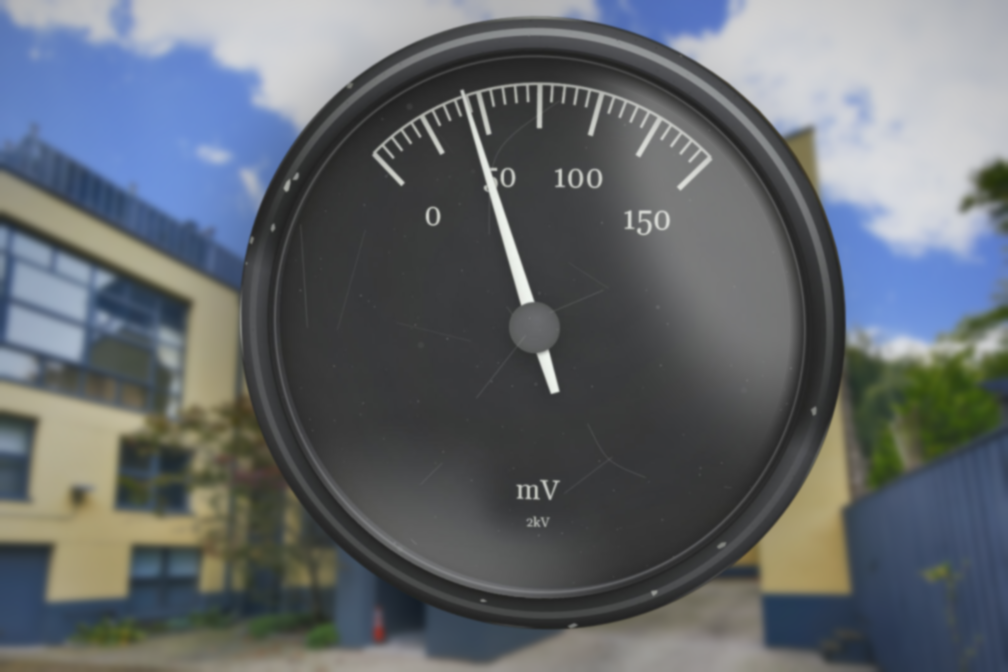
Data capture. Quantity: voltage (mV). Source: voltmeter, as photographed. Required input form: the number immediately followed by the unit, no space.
45mV
